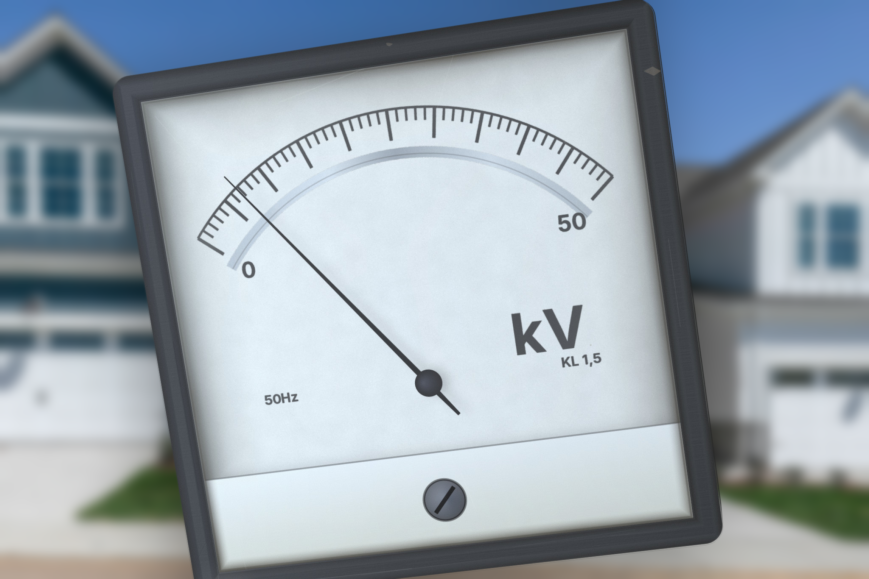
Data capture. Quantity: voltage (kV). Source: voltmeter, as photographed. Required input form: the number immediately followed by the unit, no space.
7kV
